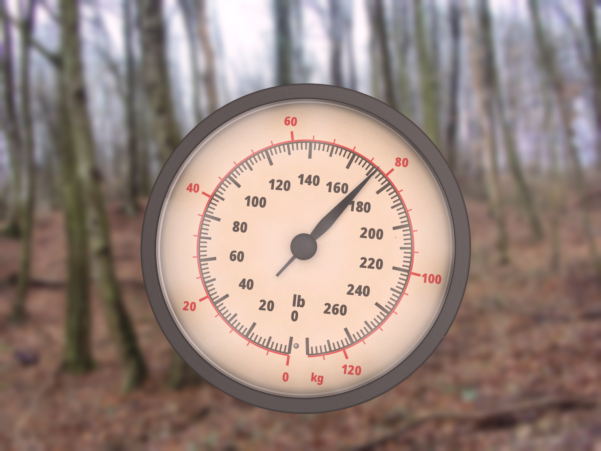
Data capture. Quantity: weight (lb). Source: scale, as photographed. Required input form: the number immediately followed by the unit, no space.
172lb
